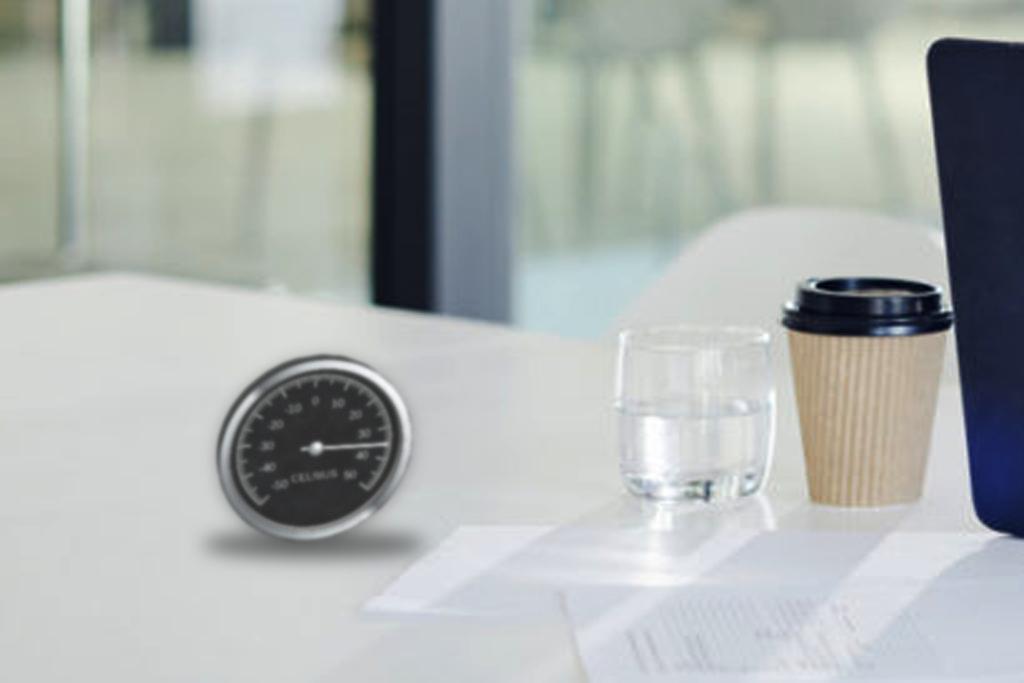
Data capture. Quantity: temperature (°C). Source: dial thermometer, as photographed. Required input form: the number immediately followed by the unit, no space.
35°C
